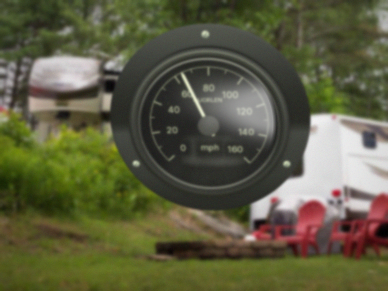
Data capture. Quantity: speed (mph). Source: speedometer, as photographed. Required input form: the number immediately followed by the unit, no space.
65mph
